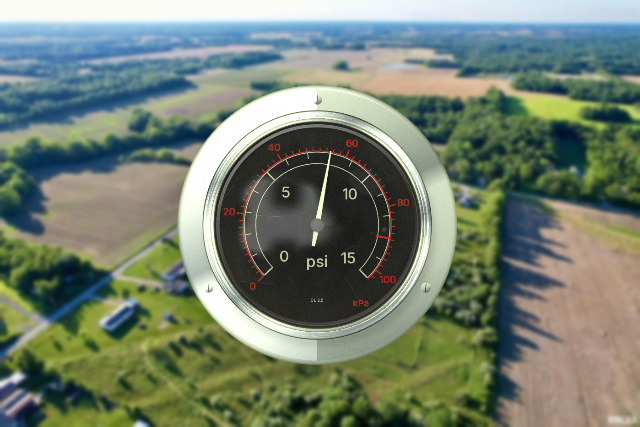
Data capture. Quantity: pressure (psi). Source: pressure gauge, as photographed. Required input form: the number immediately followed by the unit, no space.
8psi
